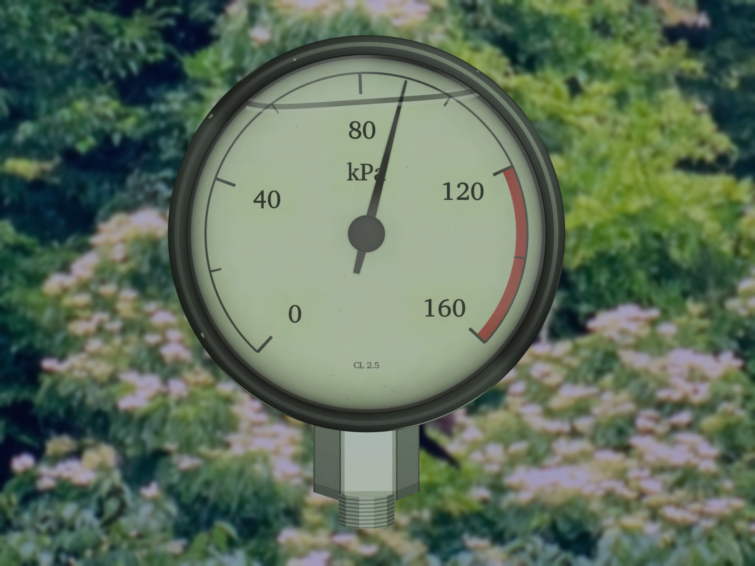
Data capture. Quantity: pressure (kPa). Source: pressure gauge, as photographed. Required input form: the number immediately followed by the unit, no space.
90kPa
